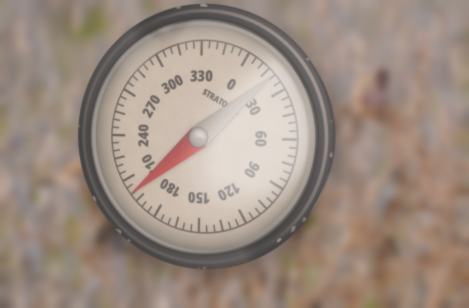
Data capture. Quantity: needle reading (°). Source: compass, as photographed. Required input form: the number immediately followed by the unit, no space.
200°
